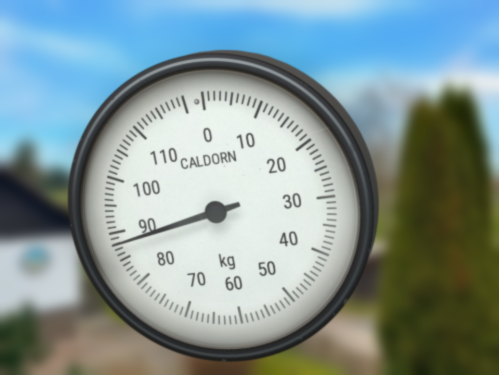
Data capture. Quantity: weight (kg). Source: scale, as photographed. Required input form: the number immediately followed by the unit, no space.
88kg
